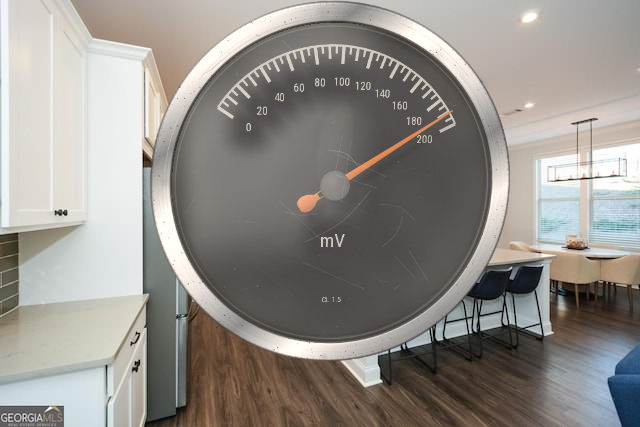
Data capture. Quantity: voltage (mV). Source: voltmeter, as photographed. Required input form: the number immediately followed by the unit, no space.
190mV
